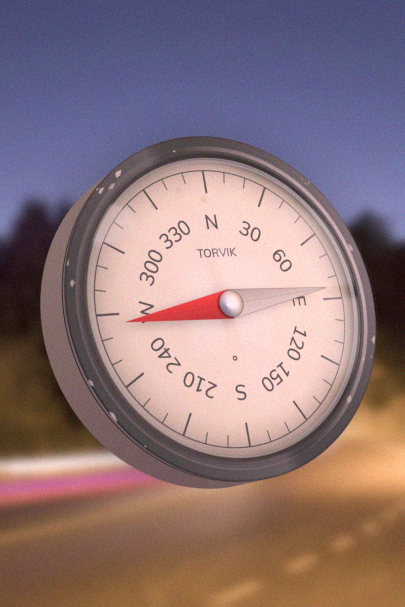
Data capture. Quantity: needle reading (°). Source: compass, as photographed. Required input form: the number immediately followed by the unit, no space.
265°
